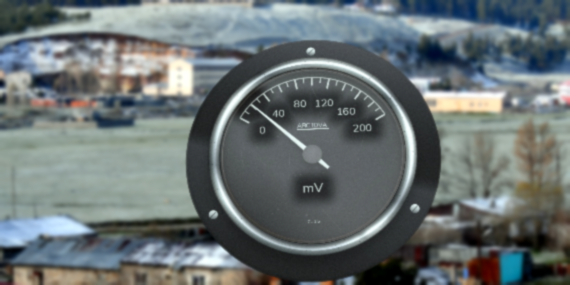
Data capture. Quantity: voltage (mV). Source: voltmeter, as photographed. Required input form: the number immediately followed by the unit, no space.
20mV
